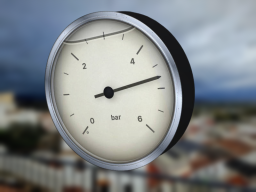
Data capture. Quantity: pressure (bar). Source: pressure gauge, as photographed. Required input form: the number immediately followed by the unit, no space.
4.75bar
